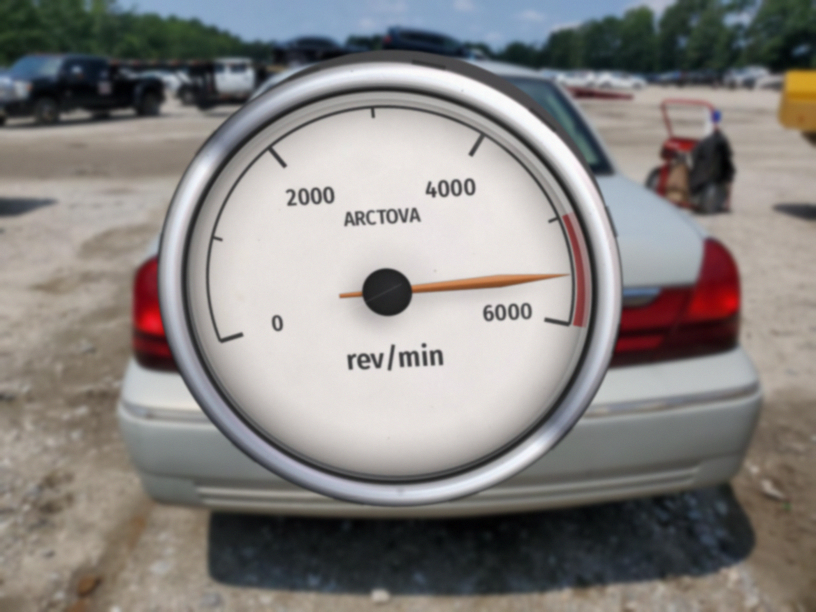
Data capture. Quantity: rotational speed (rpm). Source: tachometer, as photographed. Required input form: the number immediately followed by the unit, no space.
5500rpm
